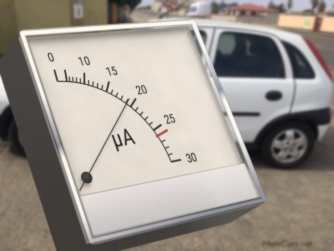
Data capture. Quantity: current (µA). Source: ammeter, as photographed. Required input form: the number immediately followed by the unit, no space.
19µA
